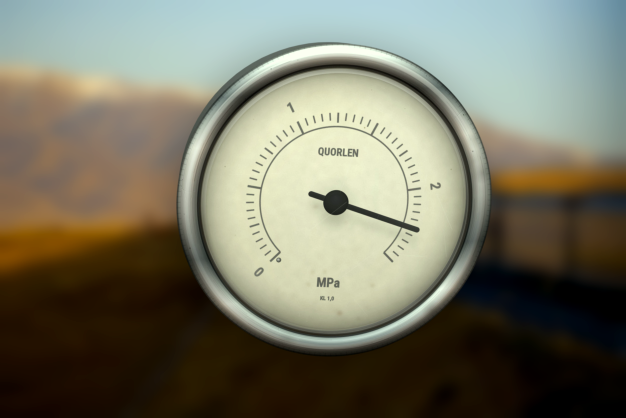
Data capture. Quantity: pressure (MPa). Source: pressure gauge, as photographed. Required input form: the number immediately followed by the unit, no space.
2.25MPa
